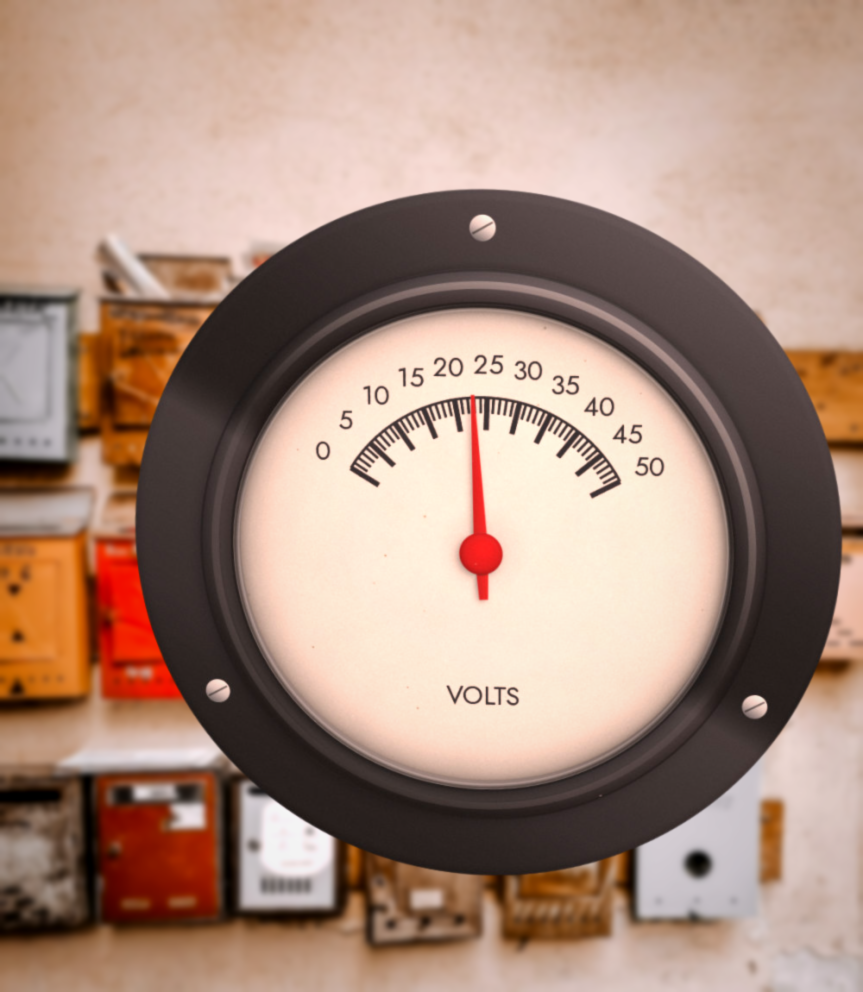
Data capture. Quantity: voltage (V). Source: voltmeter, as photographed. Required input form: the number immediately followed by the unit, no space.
23V
